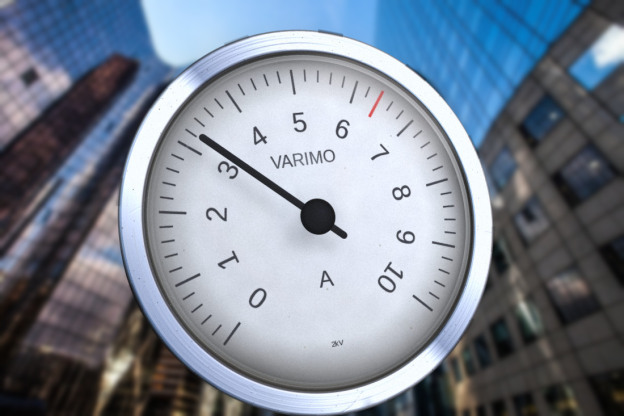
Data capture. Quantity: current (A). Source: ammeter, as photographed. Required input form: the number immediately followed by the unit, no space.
3.2A
